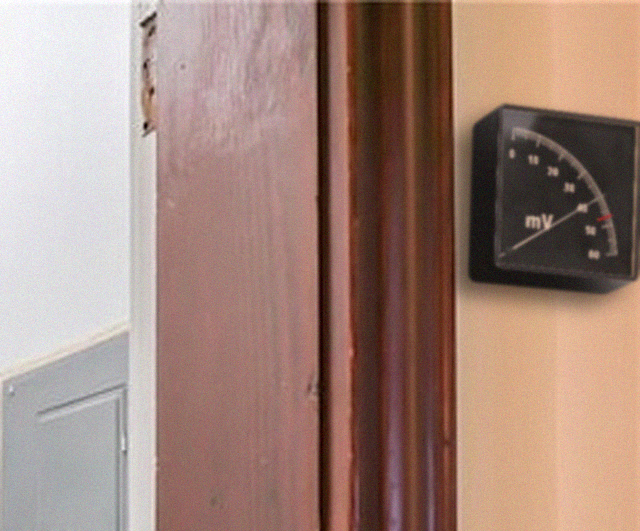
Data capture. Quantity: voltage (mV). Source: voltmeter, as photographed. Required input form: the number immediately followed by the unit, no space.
40mV
